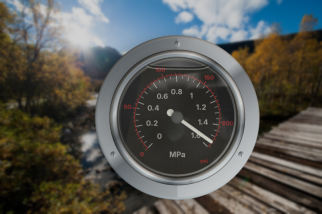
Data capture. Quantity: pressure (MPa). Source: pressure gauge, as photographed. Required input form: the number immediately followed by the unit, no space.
1.55MPa
